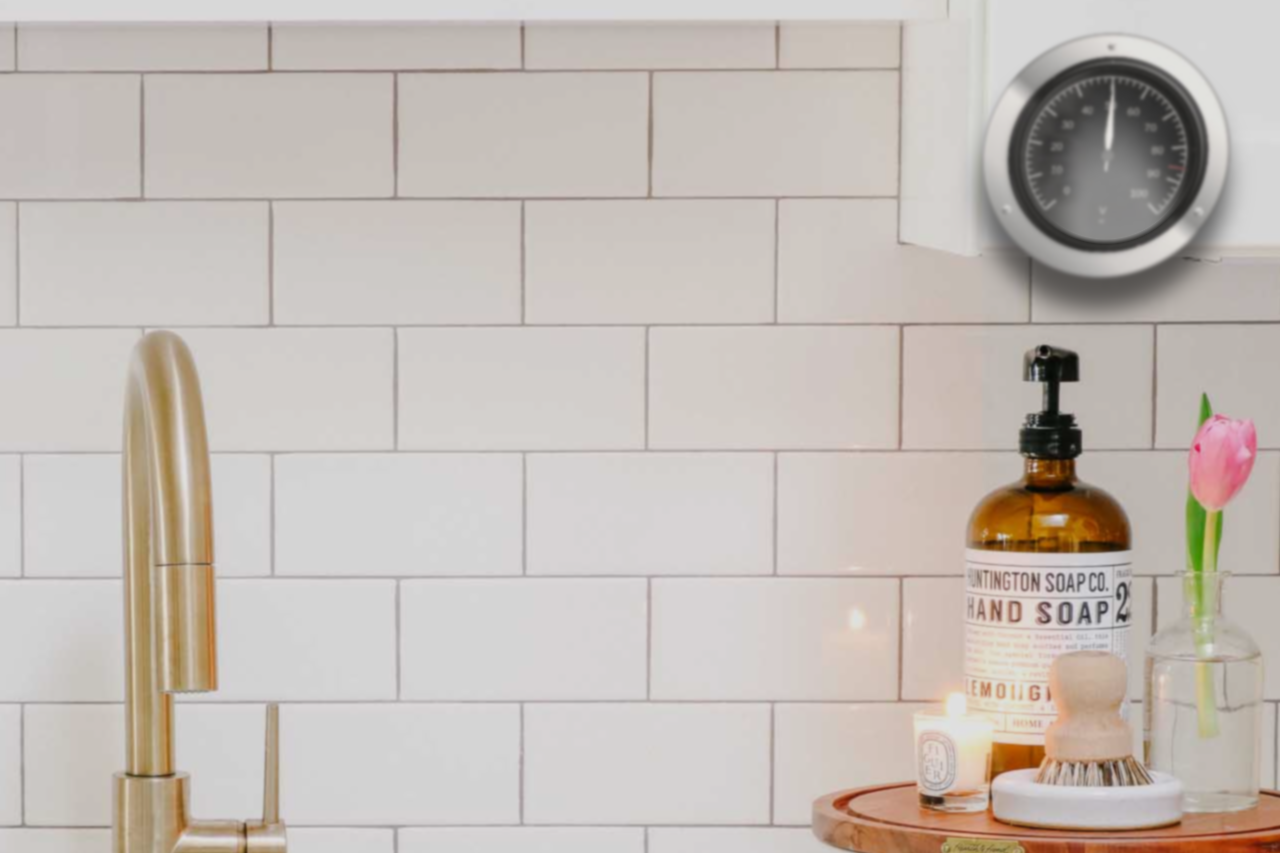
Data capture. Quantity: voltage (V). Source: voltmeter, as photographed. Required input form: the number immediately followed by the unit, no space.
50V
